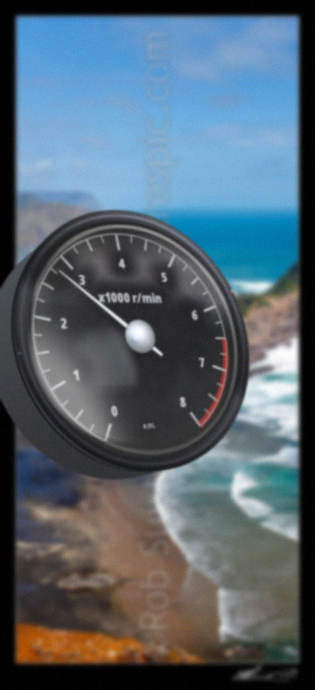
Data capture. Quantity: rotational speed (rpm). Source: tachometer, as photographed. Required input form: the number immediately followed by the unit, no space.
2750rpm
